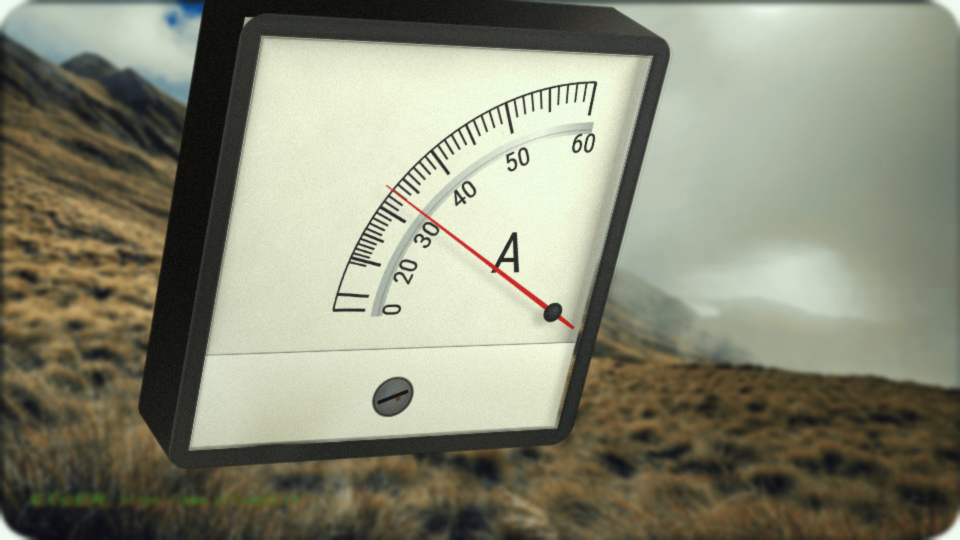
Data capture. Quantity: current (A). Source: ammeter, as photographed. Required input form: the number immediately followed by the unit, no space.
33A
